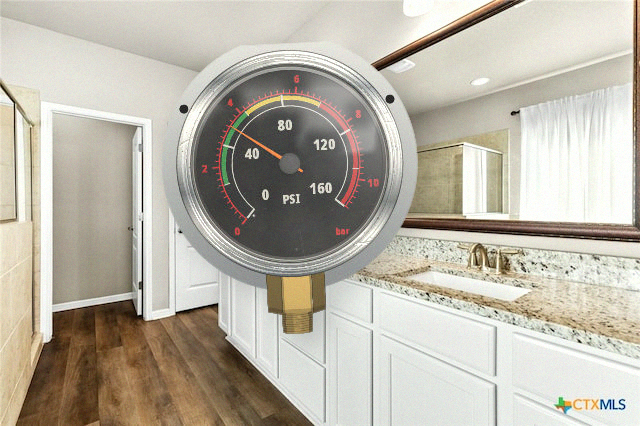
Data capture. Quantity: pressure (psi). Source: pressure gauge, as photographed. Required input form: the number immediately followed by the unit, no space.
50psi
